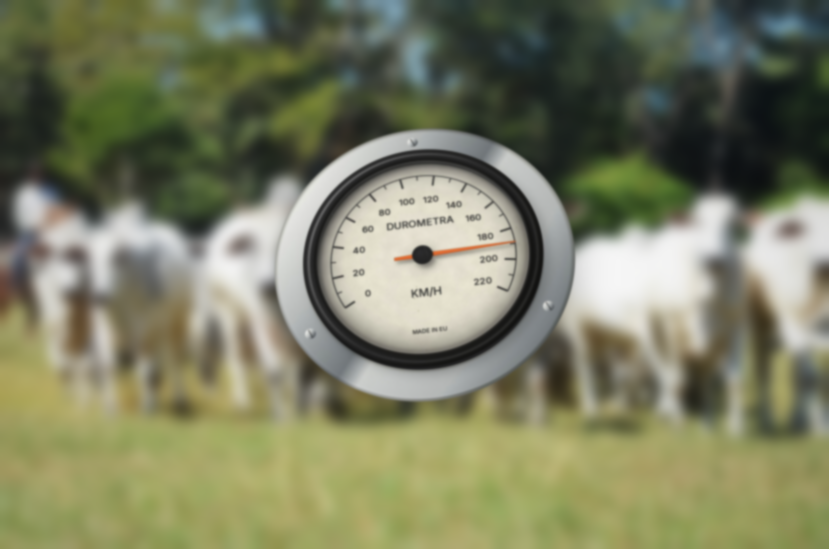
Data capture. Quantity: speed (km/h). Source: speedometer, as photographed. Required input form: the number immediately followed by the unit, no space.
190km/h
